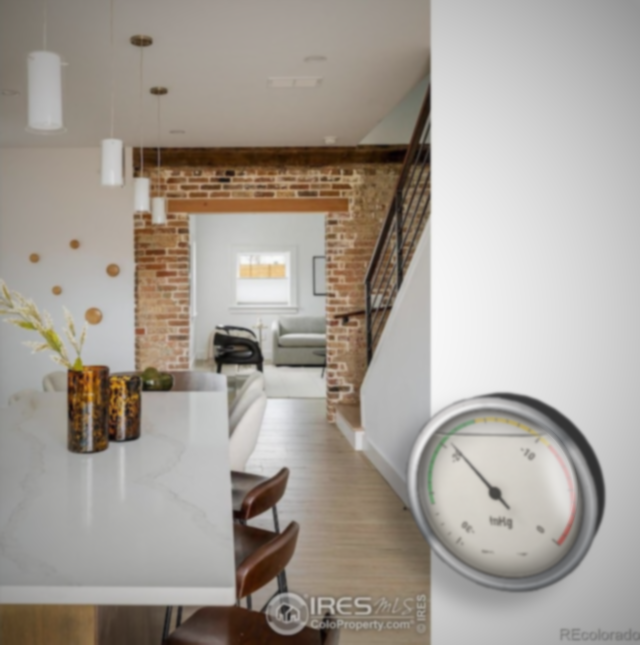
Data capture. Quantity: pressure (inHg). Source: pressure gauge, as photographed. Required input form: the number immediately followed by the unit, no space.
-19inHg
